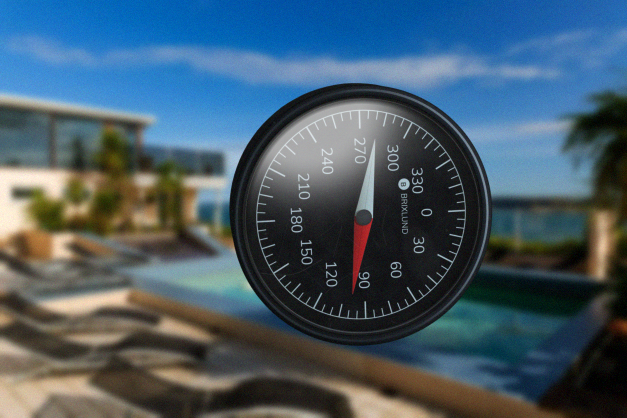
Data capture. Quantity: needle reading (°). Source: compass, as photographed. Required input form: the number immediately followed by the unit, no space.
100°
